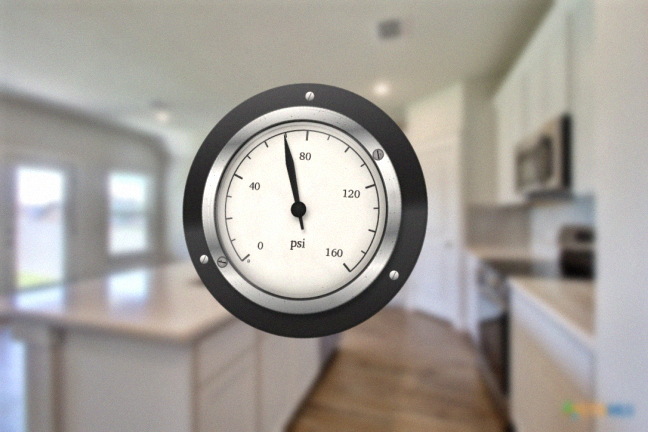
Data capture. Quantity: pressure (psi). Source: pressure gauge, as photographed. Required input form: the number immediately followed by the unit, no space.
70psi
